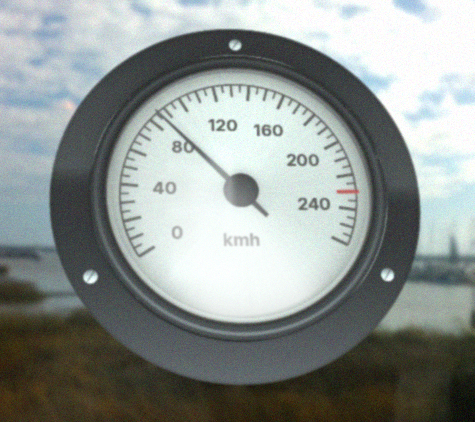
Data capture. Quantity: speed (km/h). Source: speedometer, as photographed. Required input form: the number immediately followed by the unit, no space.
85km/h
